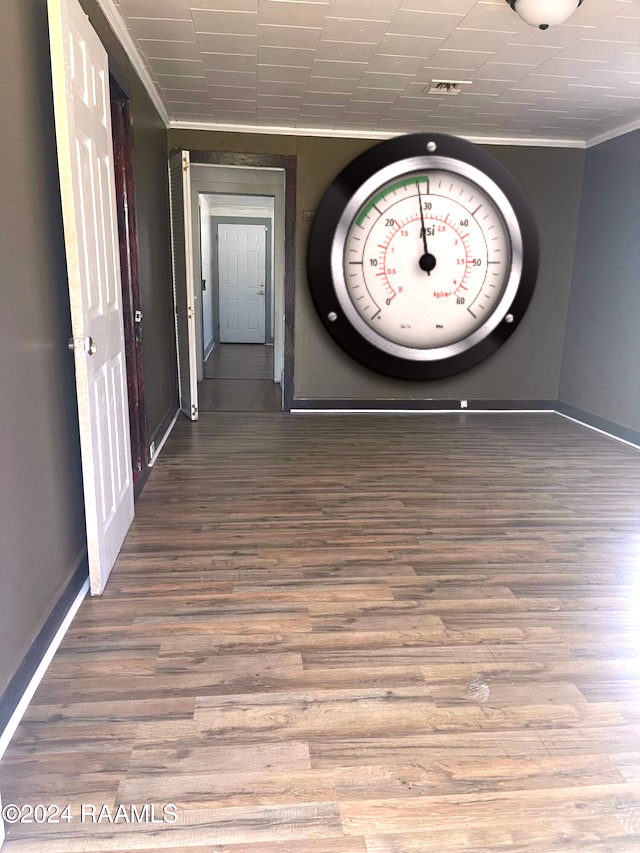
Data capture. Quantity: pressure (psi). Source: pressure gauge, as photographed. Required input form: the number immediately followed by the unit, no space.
28psi
